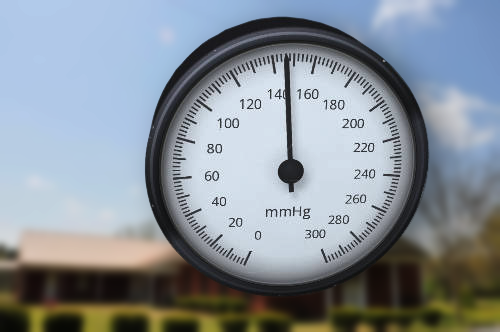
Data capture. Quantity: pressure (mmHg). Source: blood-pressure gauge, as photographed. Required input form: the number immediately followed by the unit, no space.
146mmHg
